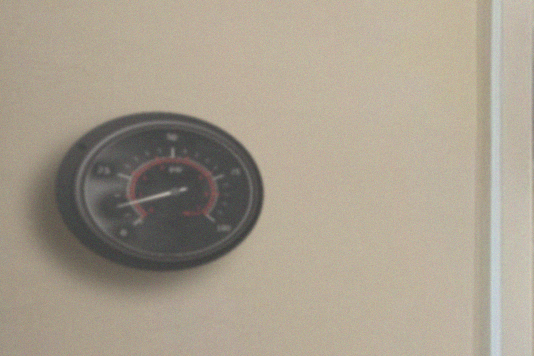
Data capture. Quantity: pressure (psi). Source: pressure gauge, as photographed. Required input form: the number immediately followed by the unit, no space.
10psi
